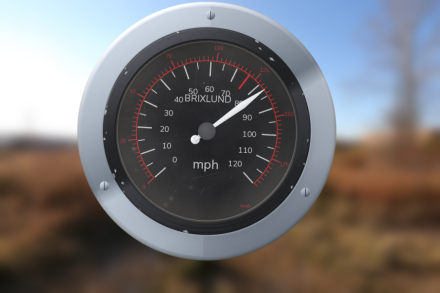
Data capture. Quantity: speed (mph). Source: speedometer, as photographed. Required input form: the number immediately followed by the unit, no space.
82.5mph
